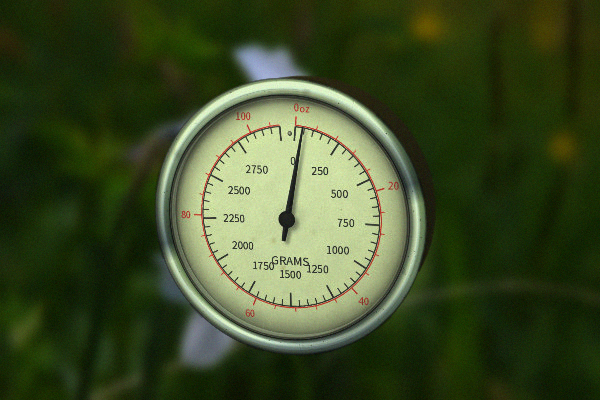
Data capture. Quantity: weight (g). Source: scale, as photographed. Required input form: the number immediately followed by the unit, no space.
50g
